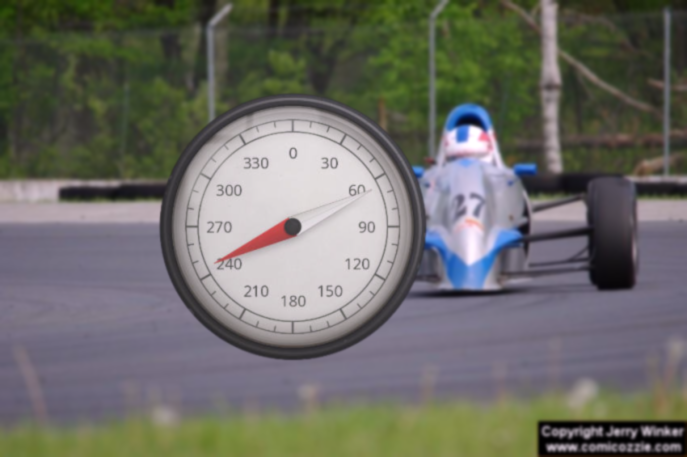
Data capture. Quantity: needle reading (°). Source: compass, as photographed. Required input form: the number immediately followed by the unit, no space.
245°
